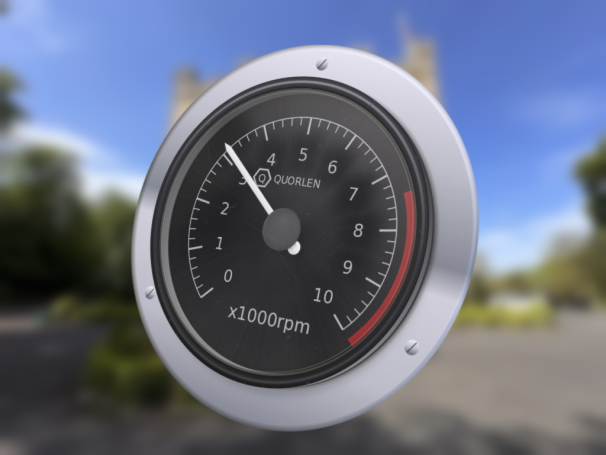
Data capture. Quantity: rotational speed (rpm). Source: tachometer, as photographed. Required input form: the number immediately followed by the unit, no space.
3200rpm
